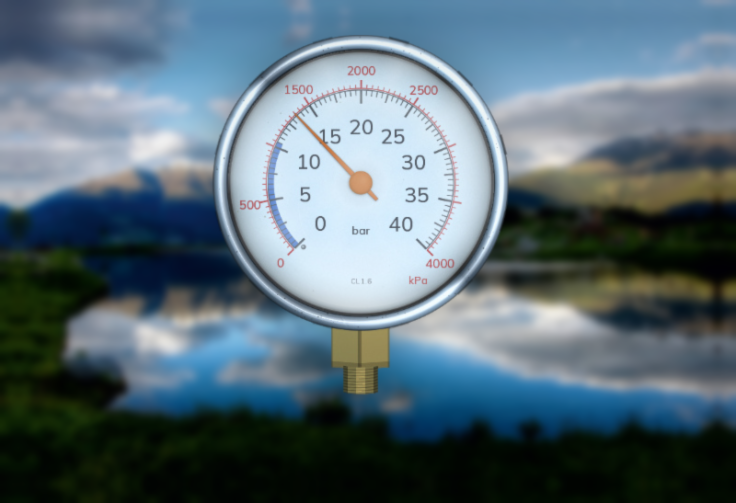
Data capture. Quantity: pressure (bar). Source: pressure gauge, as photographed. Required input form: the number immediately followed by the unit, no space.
13.5bar
